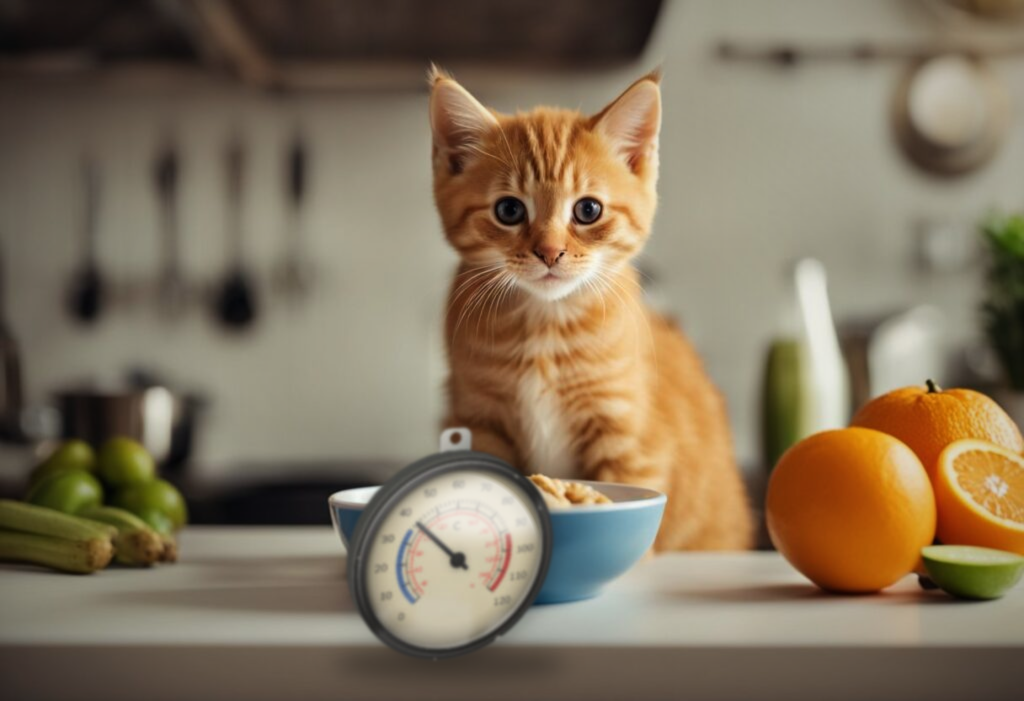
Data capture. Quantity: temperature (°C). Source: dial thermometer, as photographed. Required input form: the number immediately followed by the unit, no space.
40°C
